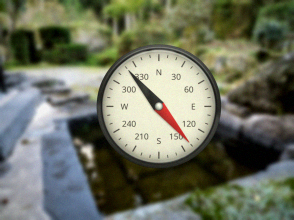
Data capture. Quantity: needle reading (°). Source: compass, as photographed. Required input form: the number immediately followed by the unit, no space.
140°
